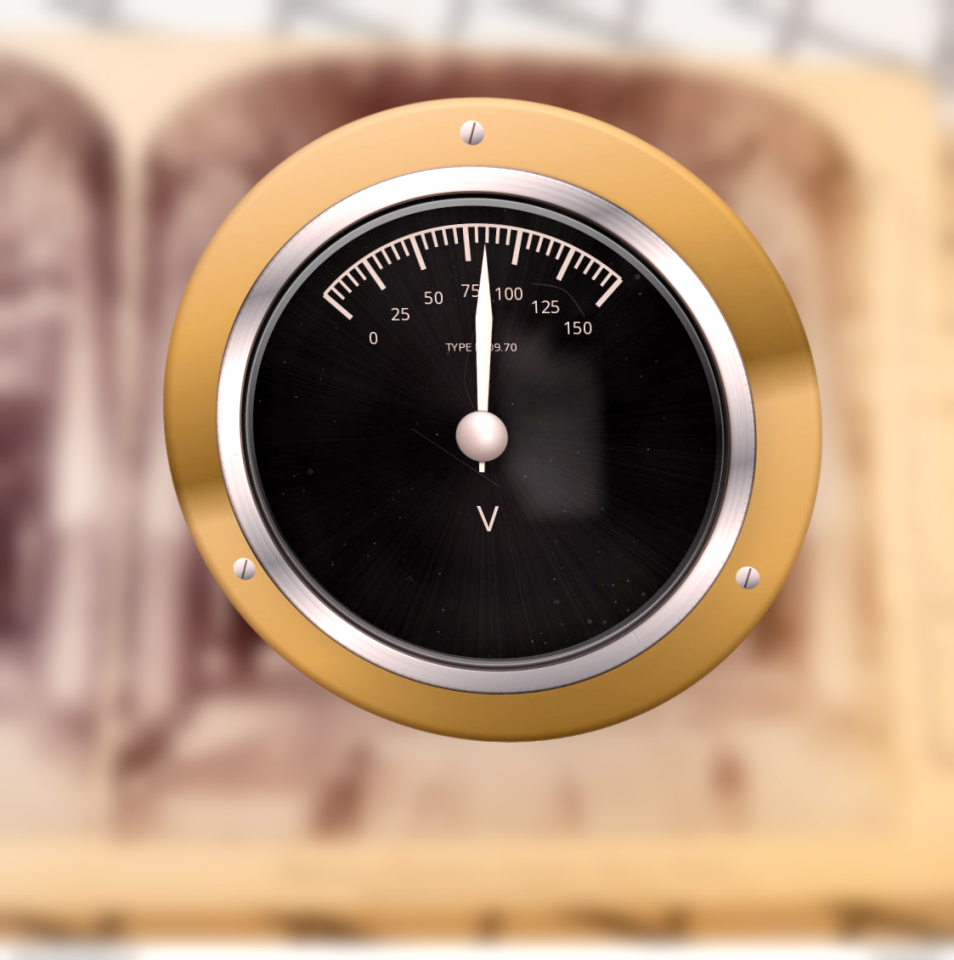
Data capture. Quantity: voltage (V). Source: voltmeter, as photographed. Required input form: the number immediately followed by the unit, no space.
85V
